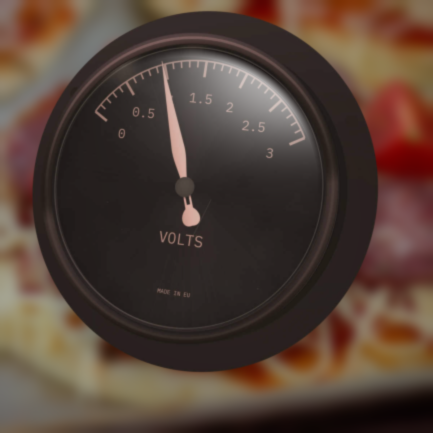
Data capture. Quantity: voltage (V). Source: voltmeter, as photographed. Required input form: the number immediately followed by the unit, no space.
1V
